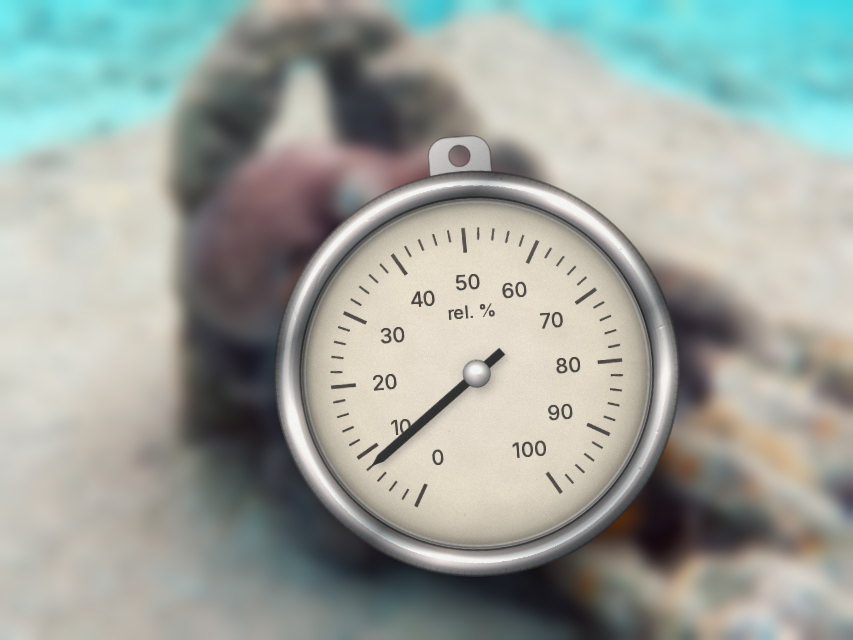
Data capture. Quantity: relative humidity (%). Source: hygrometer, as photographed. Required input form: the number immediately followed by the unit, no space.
8%
